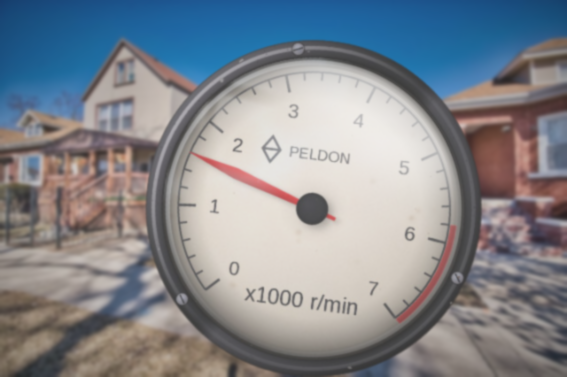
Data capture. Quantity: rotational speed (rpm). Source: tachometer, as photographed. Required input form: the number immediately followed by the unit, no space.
1600rpm
